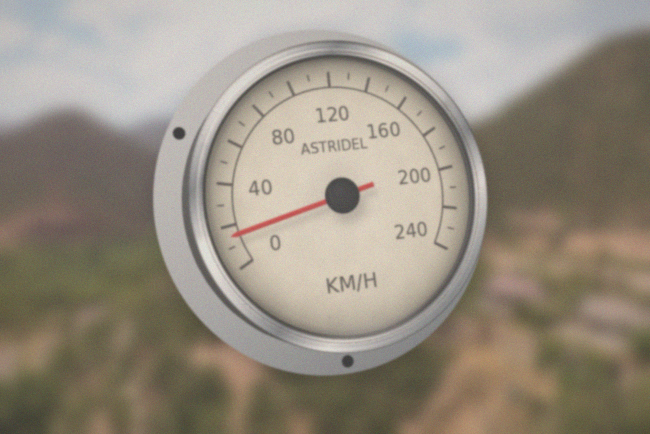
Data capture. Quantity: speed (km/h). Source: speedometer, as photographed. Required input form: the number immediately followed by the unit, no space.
15km/h
